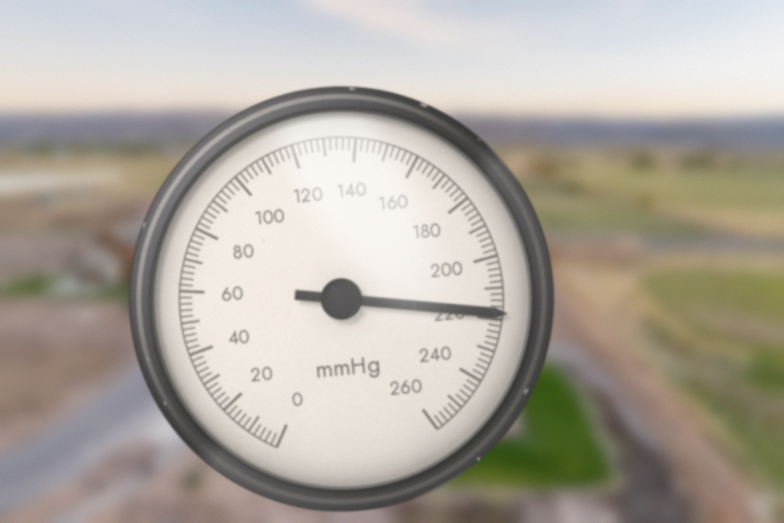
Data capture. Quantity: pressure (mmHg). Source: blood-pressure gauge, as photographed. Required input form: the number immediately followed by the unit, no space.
218mmHg
